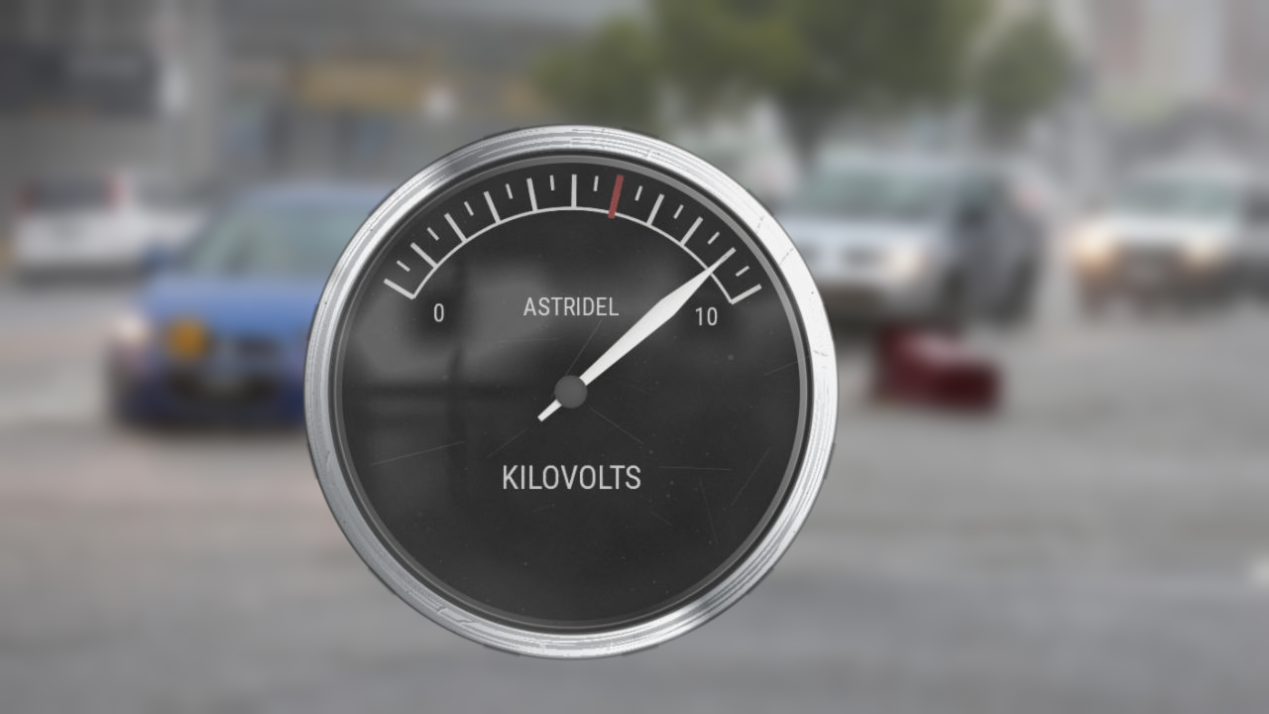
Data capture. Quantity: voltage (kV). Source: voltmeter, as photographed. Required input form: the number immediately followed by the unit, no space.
9kV
